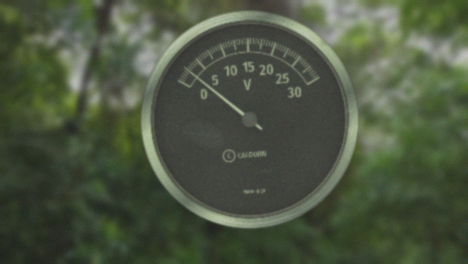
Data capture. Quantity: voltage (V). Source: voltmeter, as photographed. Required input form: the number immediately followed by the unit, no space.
2.5V
